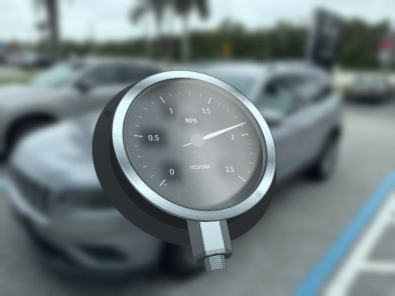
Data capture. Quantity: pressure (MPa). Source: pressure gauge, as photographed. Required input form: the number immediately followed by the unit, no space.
1.9MPa
